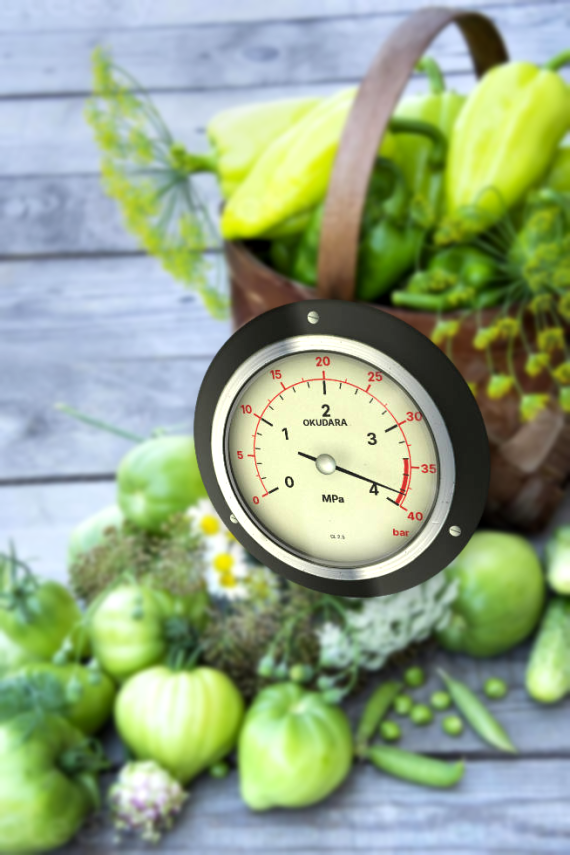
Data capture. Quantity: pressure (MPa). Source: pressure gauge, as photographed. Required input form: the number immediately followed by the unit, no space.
3.8MPa
